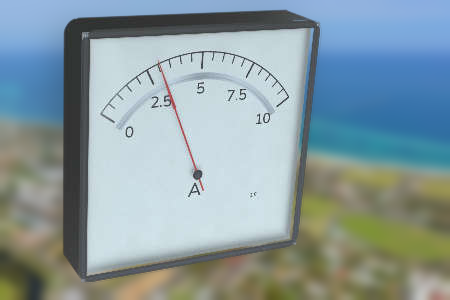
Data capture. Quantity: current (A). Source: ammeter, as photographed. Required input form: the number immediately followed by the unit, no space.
3A
